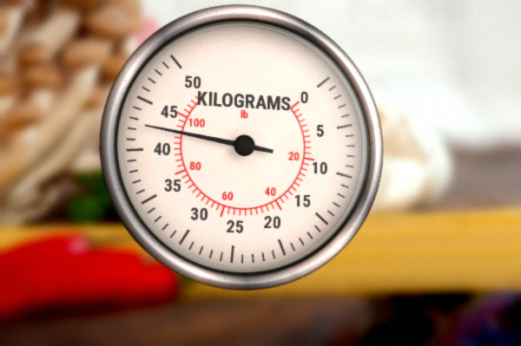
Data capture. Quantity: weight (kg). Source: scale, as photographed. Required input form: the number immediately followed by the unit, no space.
42.5kg
